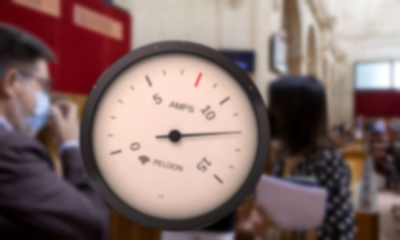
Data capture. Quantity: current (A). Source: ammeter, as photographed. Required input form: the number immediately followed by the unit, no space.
12A
